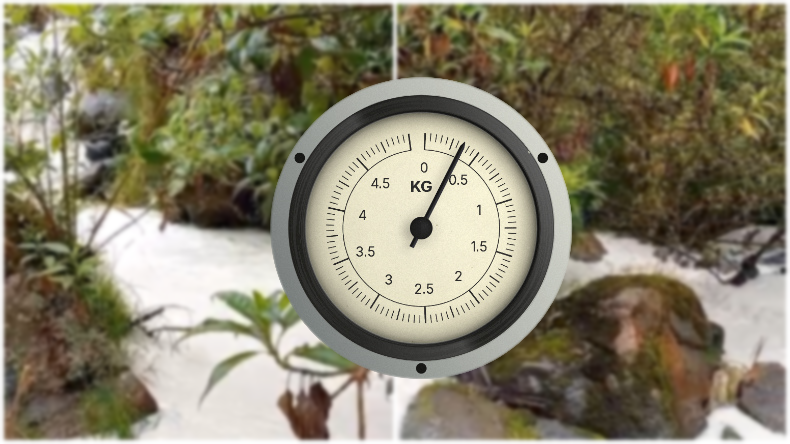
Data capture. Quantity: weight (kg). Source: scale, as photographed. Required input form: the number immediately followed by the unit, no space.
0.35kg
